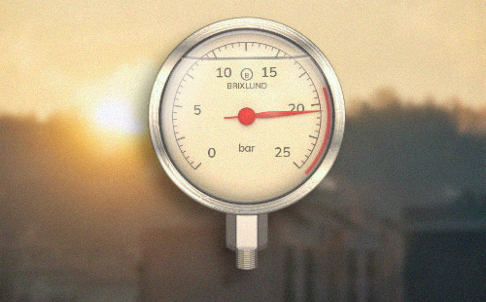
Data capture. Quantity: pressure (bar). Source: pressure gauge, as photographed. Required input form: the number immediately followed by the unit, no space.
20.5bar
